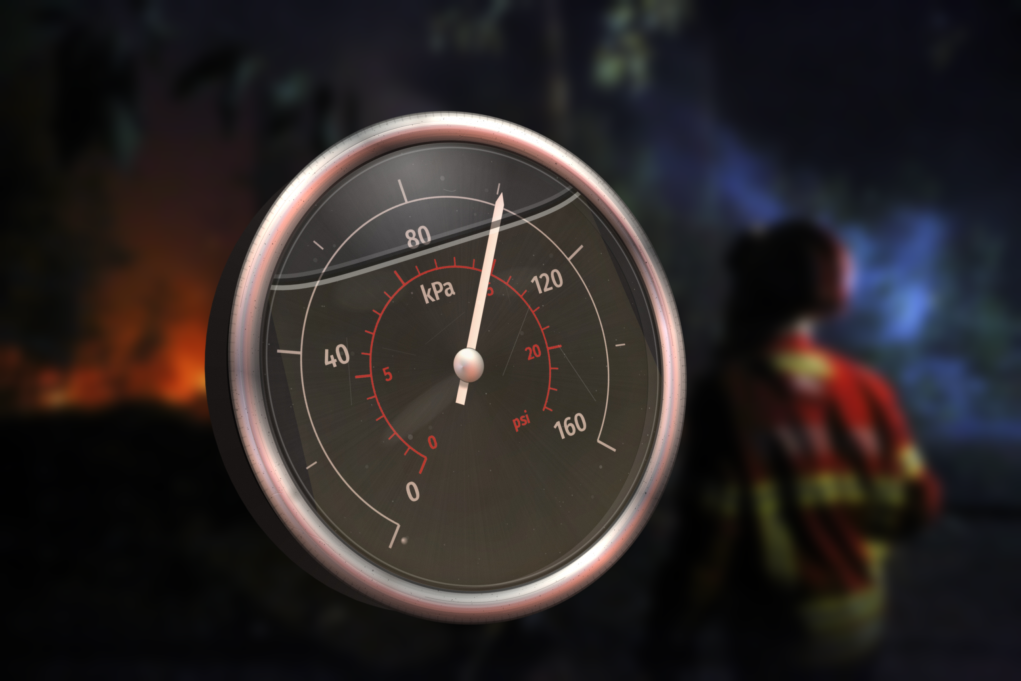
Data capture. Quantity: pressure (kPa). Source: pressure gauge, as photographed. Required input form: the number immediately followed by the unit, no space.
100kPa
